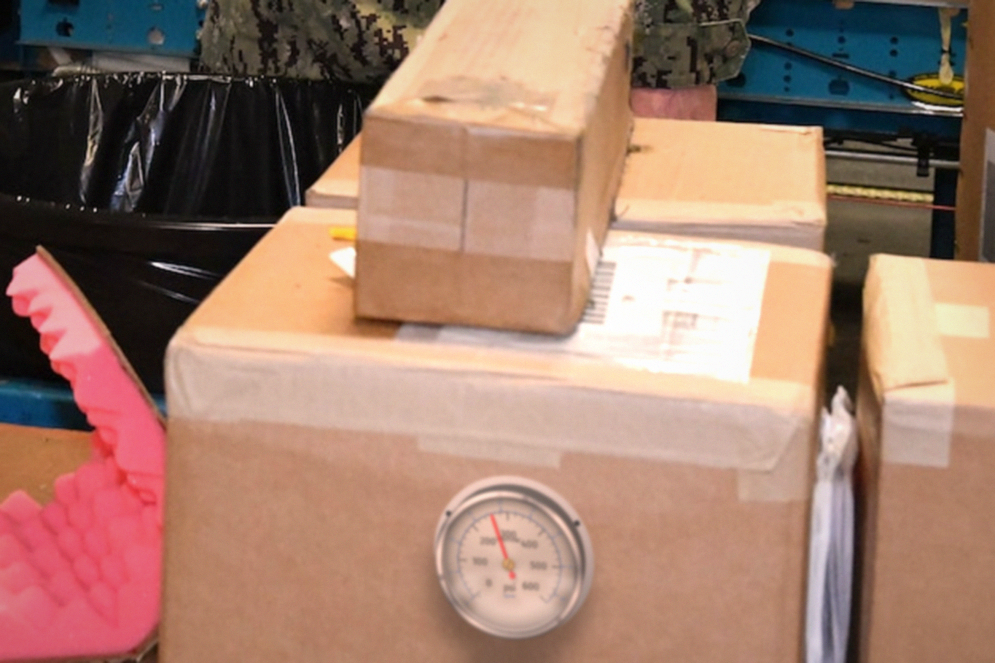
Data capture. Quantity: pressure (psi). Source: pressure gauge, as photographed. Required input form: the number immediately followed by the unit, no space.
260psi
